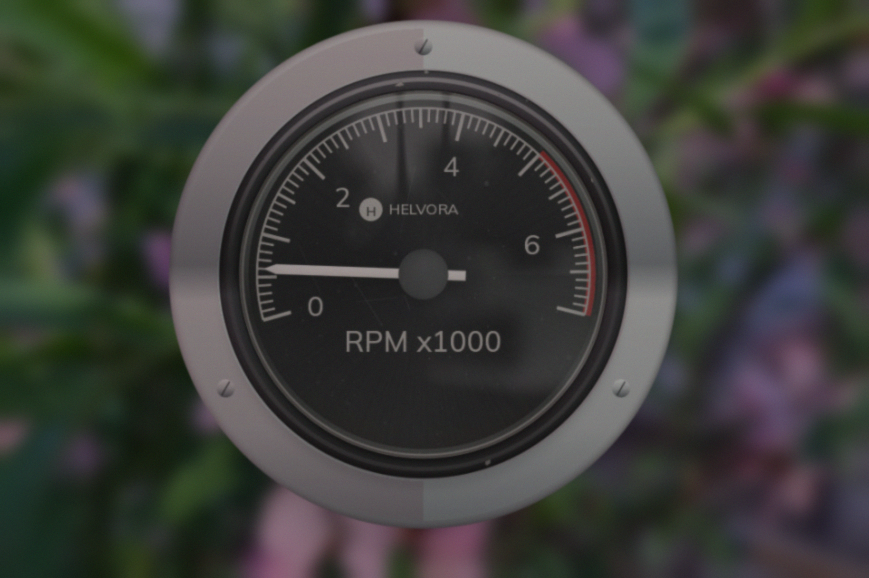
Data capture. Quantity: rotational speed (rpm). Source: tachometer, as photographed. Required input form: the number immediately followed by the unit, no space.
600rpm
